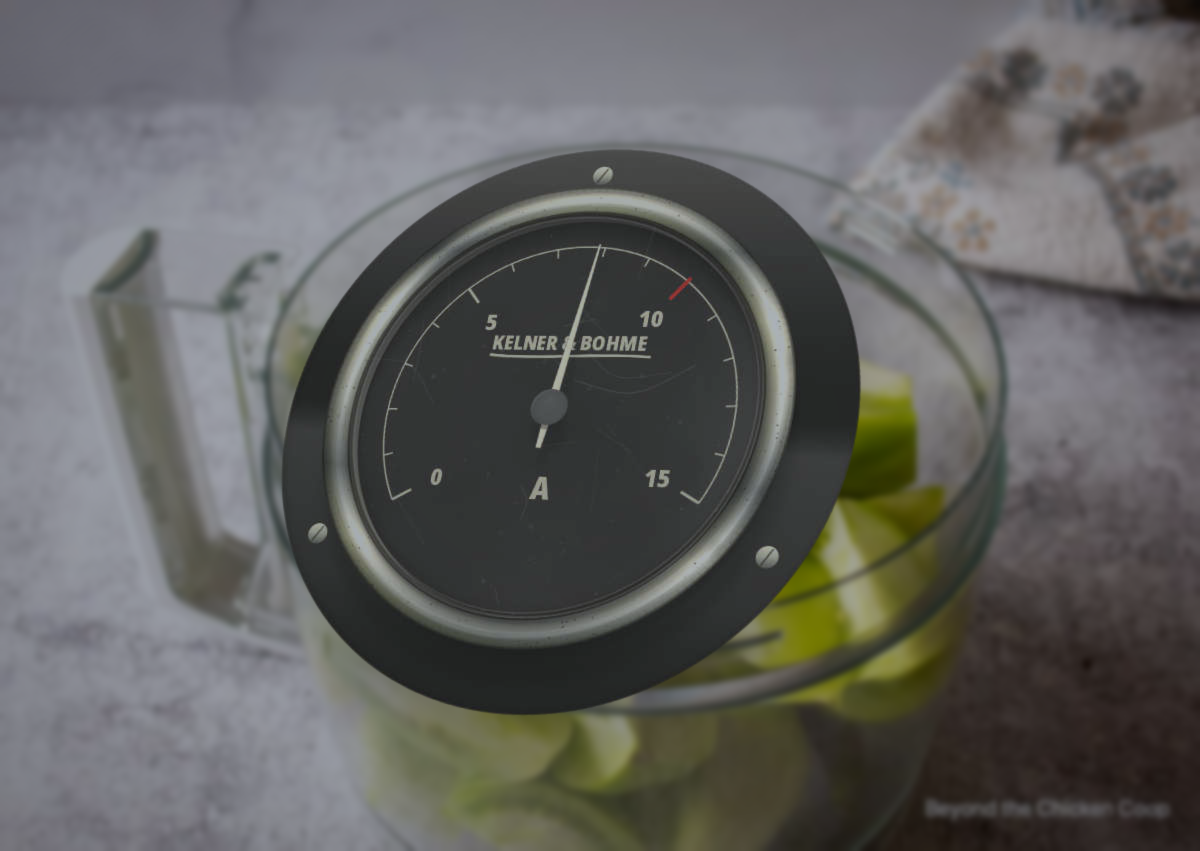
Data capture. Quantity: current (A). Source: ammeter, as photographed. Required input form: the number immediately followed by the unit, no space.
8A
